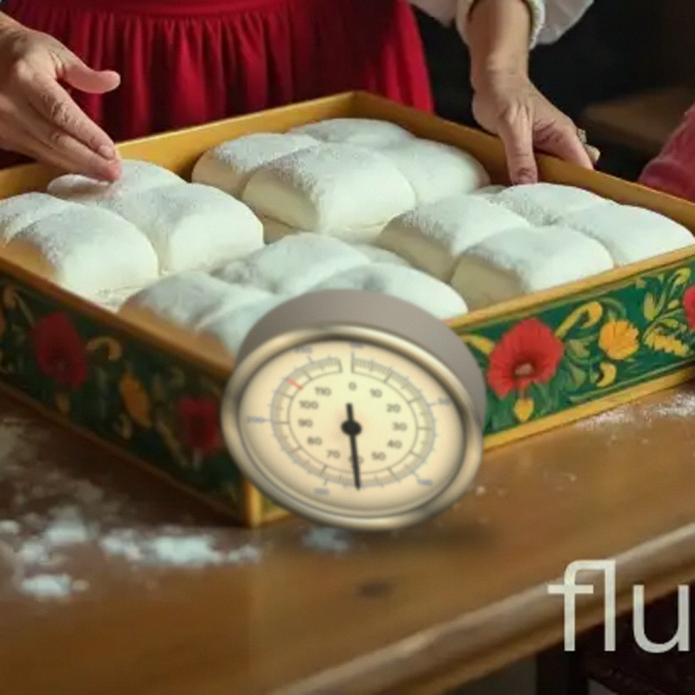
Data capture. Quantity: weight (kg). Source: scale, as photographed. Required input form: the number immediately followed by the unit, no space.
60kg
